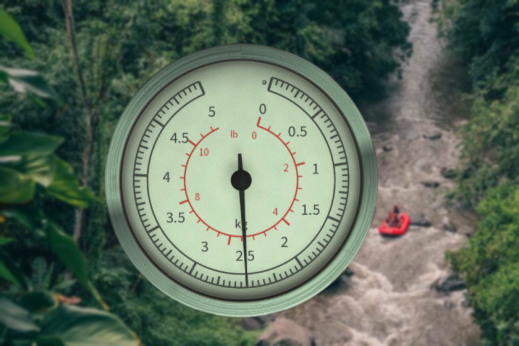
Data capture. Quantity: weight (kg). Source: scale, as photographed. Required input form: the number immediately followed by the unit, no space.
2.5kg
